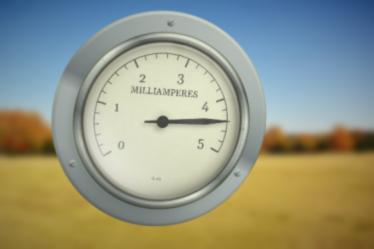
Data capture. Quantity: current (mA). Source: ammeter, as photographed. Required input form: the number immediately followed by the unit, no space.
4.4mA
